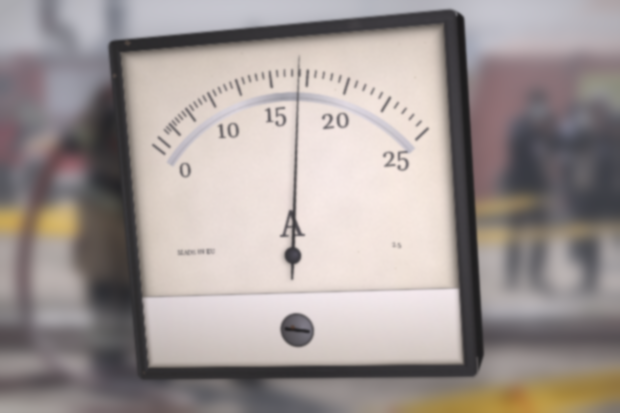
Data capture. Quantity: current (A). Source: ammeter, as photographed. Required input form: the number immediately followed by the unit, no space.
17A
